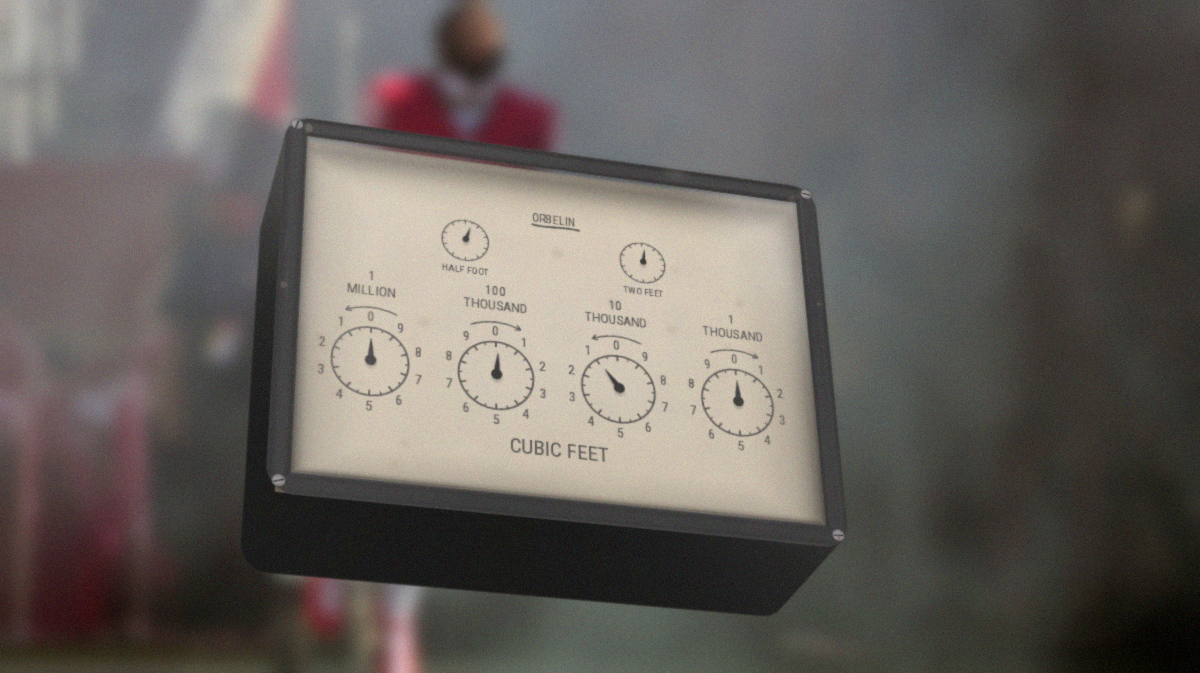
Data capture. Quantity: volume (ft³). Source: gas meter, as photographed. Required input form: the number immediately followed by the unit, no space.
1000ft³
